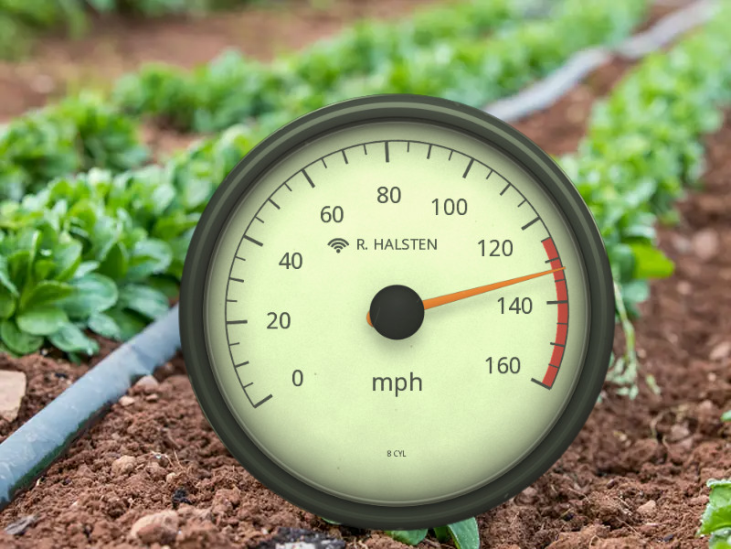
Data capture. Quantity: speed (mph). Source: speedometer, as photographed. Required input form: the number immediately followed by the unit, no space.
132.5mph
